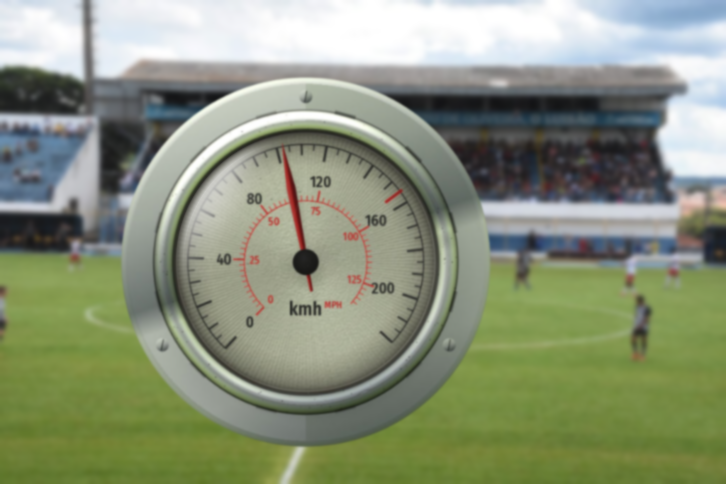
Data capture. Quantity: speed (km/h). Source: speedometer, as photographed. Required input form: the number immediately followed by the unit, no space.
102.5km/h
